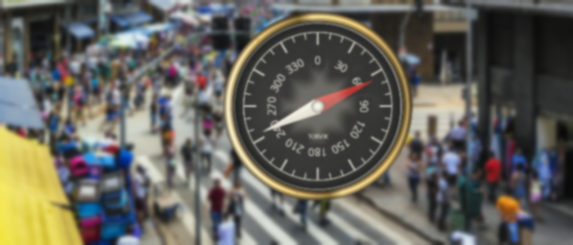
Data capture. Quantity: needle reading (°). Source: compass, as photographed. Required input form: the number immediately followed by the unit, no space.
65°
